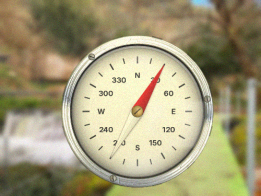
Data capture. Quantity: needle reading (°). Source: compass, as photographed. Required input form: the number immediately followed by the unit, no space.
30°
